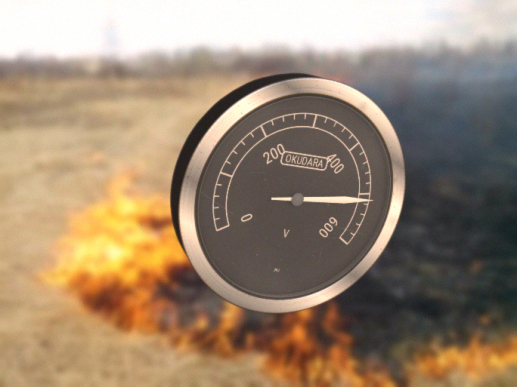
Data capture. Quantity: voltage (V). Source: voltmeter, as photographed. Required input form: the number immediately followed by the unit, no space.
510V
